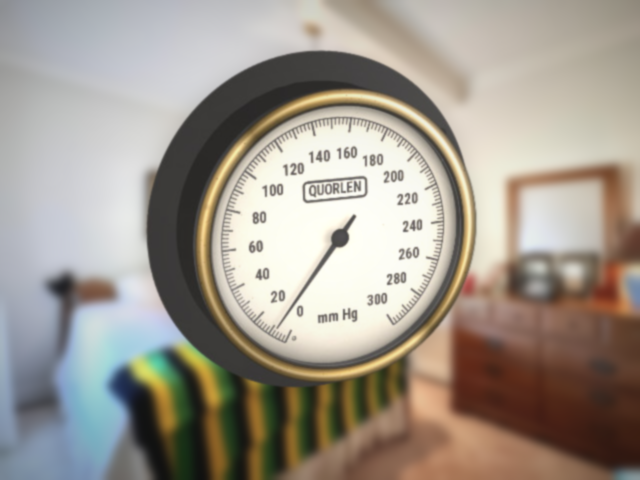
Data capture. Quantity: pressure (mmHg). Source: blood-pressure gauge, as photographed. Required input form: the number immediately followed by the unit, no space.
10mmHg
